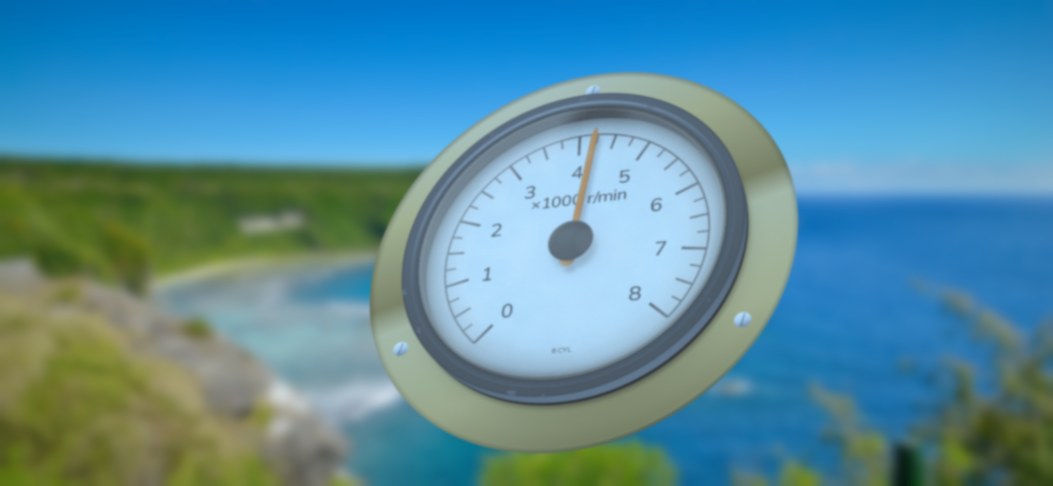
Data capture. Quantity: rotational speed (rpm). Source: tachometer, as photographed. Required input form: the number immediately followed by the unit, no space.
4250rpm
